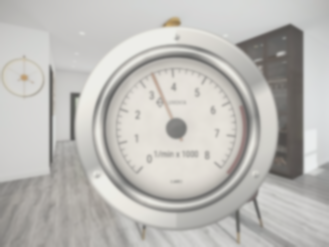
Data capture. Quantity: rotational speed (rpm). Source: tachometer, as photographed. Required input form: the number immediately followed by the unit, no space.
3400rpm
